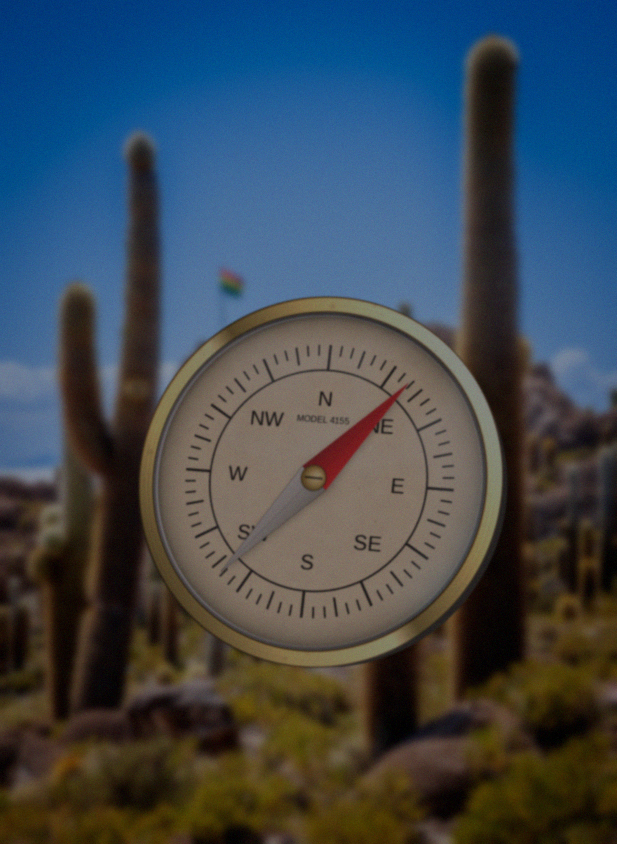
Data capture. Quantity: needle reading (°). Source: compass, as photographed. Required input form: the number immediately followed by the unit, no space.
40°
